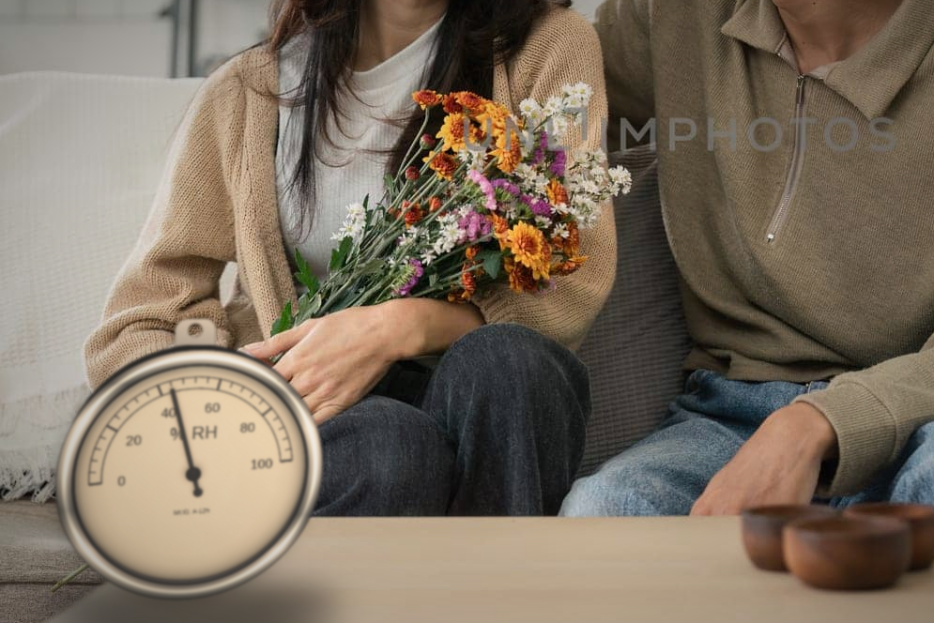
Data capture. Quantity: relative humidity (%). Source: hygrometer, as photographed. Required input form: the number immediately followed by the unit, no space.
44%
